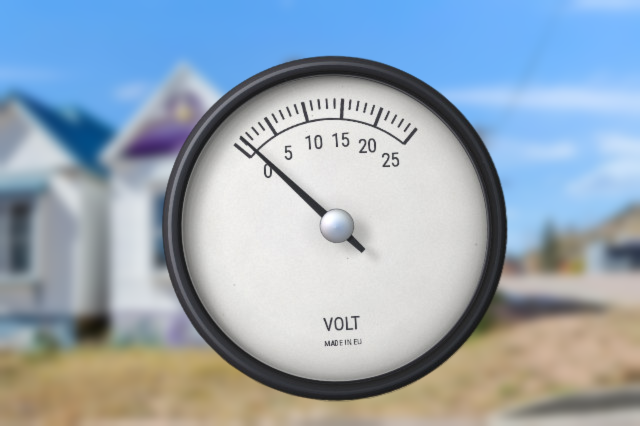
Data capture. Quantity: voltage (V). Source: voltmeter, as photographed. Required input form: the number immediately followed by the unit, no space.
1V
